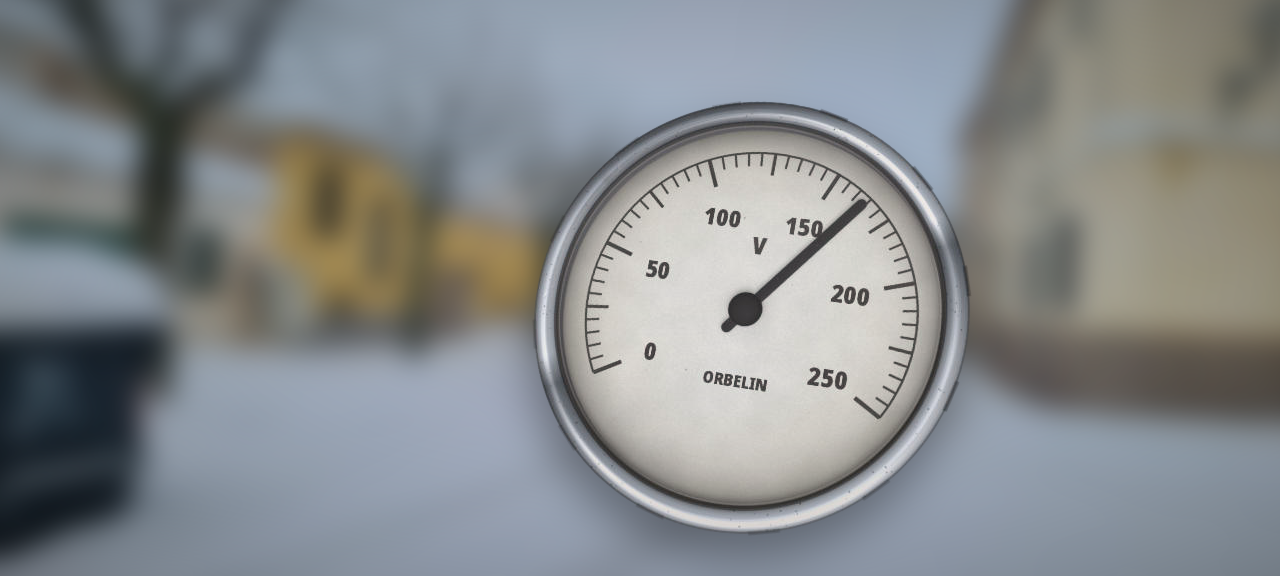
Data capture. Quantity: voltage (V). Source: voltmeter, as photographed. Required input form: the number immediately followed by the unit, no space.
165V
